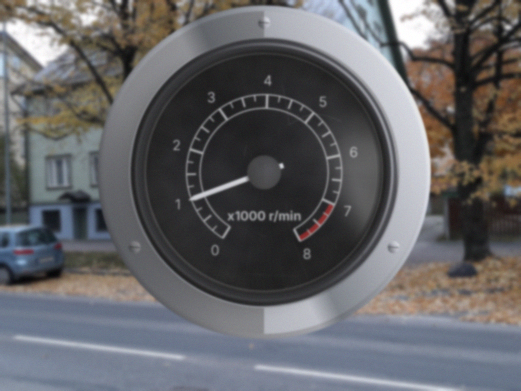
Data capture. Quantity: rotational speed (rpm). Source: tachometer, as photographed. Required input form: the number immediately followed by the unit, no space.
1000rpm
